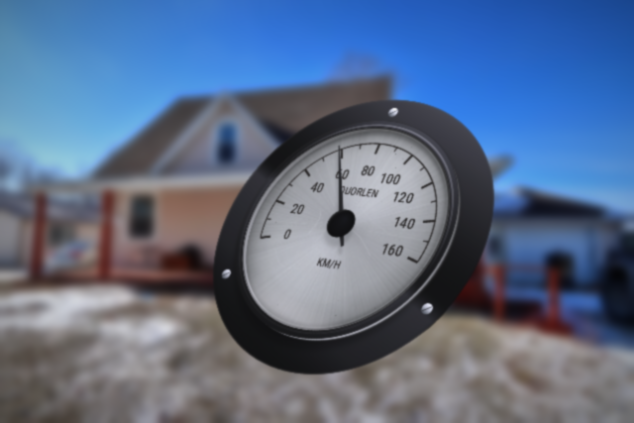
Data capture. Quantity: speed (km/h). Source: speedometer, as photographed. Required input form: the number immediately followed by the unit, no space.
60km/h
